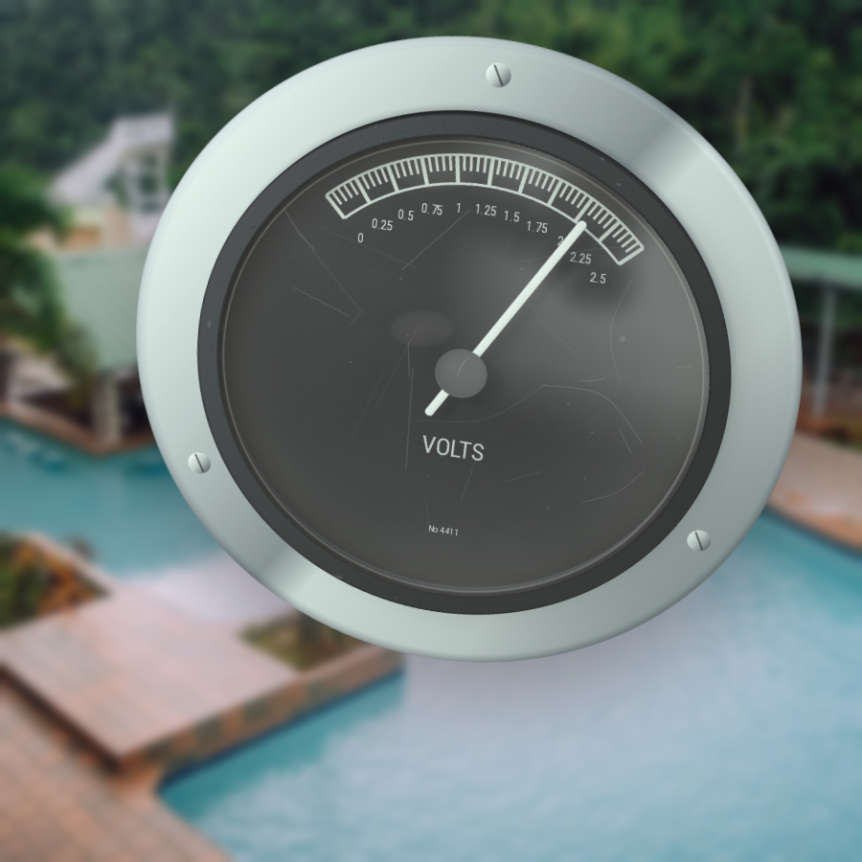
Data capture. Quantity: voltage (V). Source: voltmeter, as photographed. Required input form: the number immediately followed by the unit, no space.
2.05V
